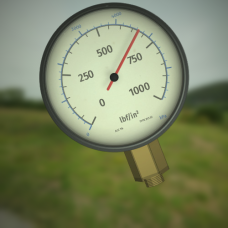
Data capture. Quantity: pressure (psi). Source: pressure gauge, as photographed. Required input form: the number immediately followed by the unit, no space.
675psi
